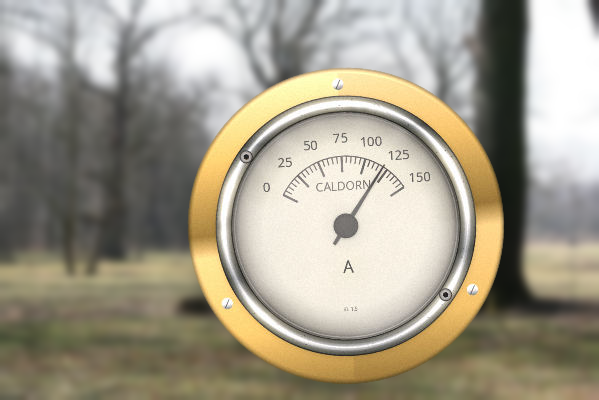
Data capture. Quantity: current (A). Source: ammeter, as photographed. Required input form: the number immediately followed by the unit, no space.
120A
